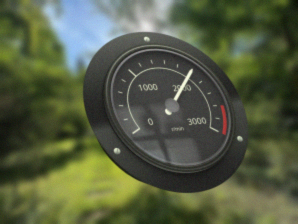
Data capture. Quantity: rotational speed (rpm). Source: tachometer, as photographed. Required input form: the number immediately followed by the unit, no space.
2000rpm
